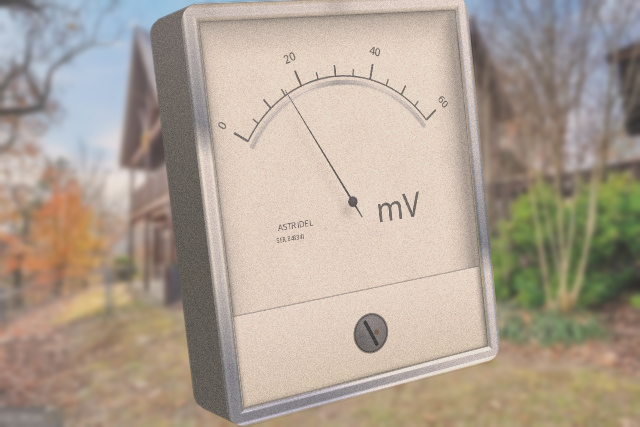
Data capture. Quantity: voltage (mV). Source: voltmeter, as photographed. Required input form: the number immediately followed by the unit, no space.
15mV
